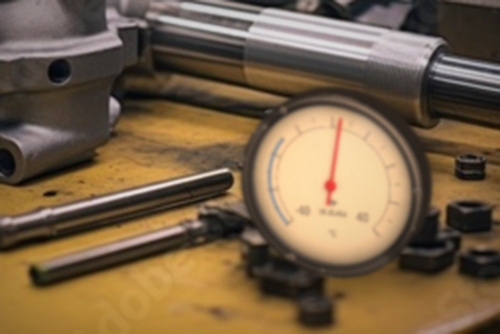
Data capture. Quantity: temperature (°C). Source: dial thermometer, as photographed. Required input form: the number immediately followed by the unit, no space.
2.5°C
